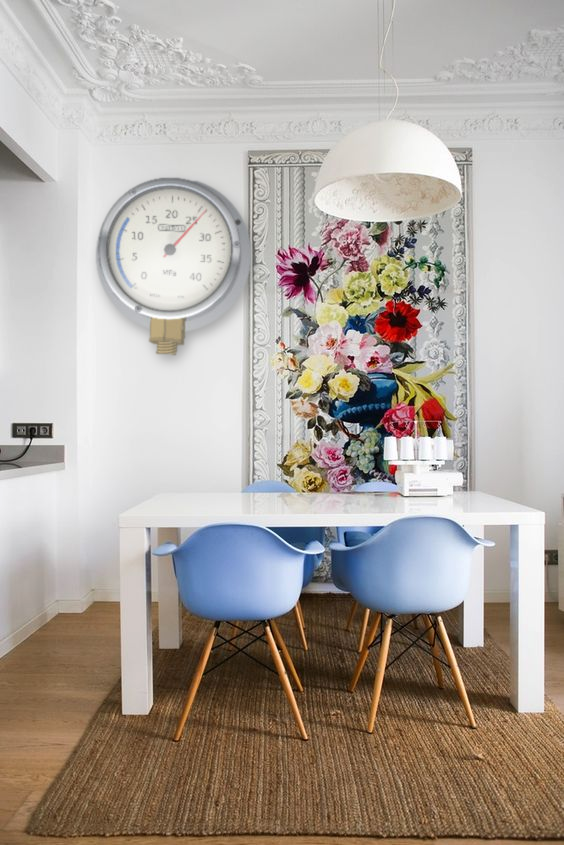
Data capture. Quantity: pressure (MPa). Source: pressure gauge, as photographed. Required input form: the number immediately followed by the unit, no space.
26MPa
